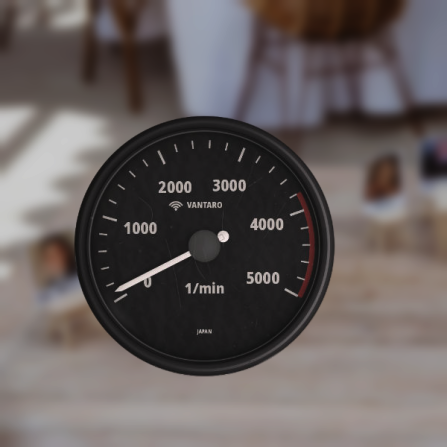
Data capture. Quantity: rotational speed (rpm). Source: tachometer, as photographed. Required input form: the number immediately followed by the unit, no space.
100rpm
